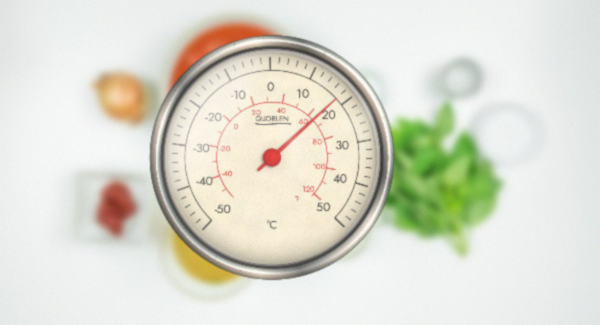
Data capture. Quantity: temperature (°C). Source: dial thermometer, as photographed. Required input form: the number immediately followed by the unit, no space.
18°C
